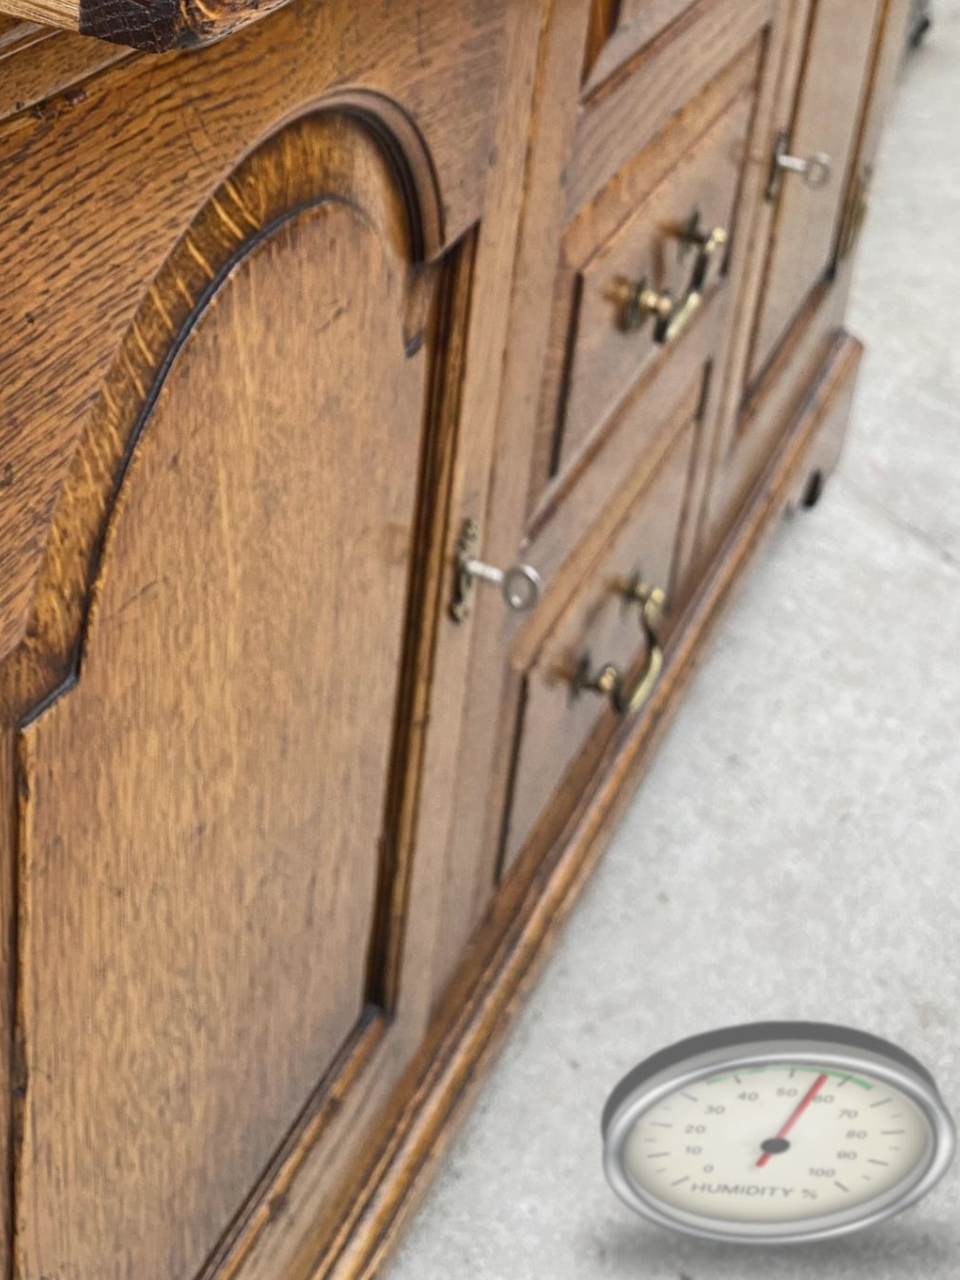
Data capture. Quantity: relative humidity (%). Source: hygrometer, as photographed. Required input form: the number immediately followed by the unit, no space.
55%
